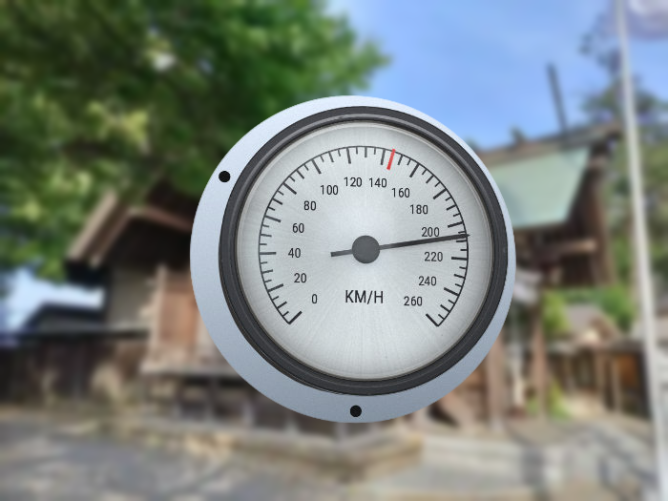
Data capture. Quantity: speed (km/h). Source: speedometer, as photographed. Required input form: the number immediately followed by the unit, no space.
207.5km/h
